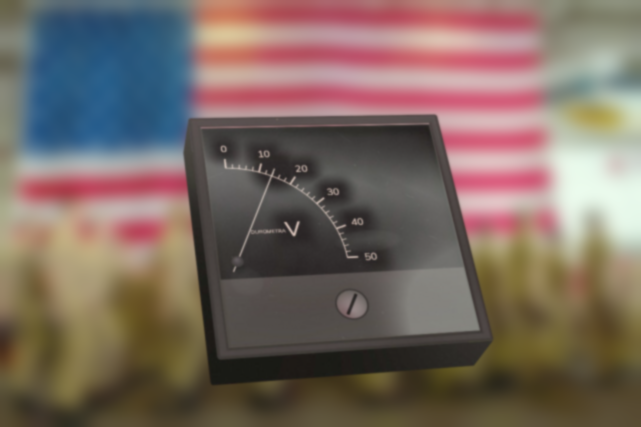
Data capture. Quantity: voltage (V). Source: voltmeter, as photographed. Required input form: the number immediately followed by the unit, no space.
14V
